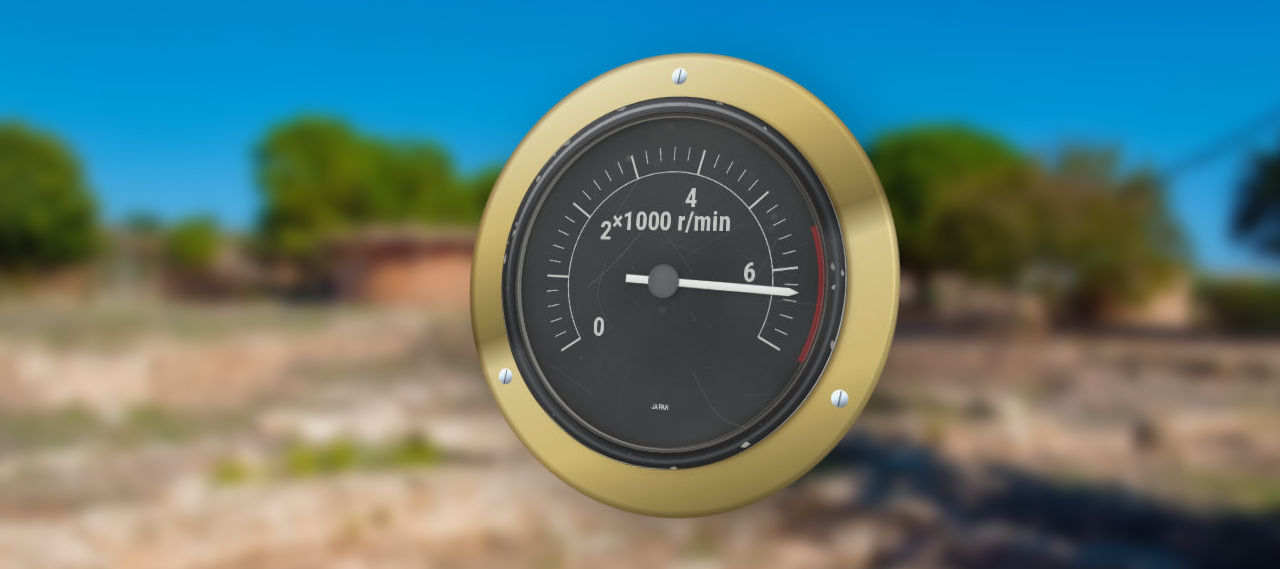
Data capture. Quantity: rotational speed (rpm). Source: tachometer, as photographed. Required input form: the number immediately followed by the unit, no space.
6300rpm
